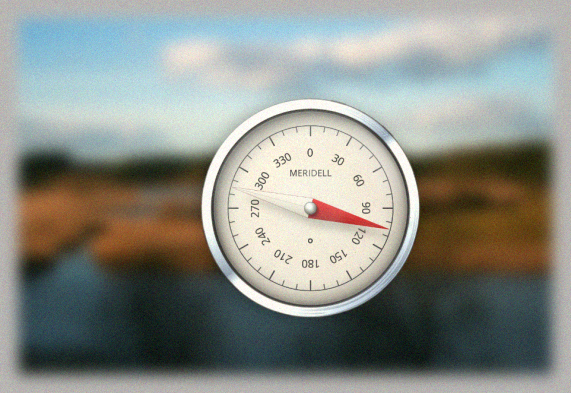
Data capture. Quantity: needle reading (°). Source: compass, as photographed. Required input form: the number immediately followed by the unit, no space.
105°
